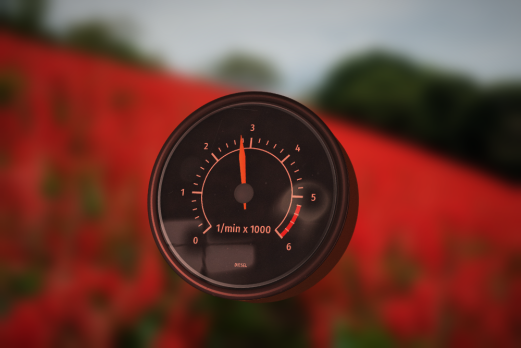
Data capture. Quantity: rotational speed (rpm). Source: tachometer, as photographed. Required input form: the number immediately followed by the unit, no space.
2800rpm
